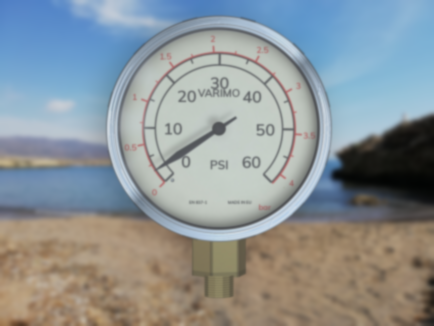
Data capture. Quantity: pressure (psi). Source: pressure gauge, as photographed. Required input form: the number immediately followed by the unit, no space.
2.5psi
